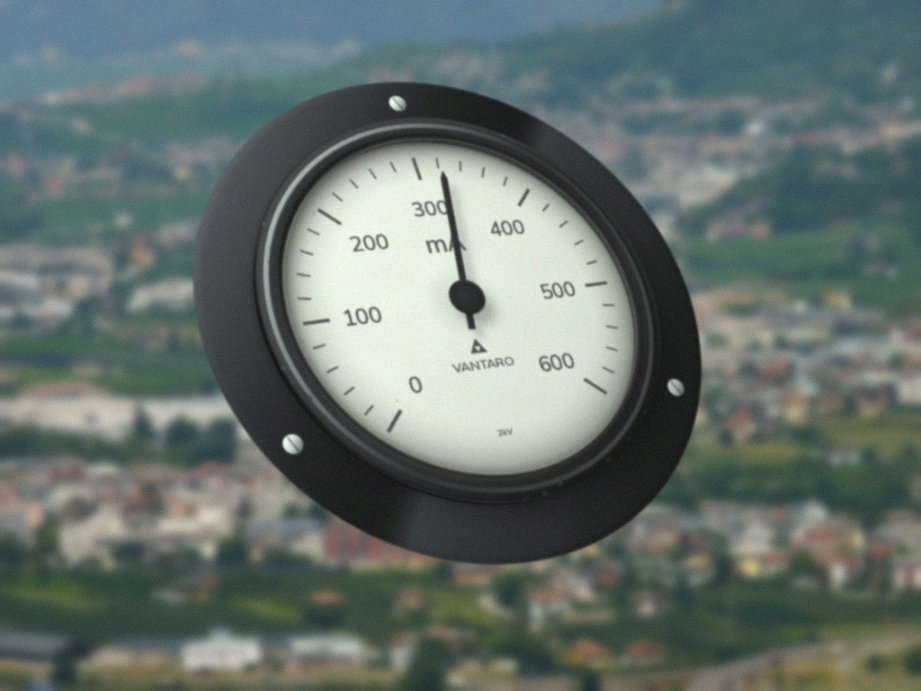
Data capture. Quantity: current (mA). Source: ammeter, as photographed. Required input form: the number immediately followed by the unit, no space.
320mA
